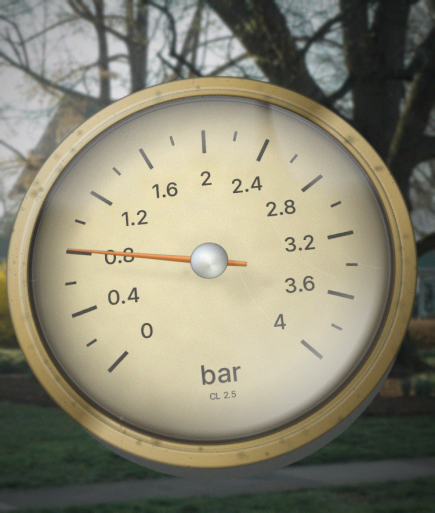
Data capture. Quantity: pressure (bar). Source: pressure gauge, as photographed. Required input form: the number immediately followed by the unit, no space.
0.8bar
